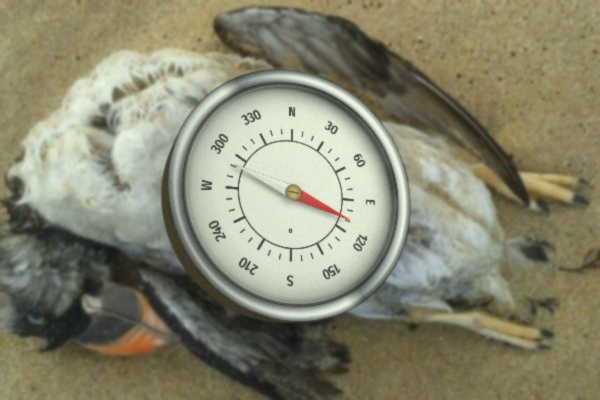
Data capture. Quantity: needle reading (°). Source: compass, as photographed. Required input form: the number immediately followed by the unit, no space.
110°
